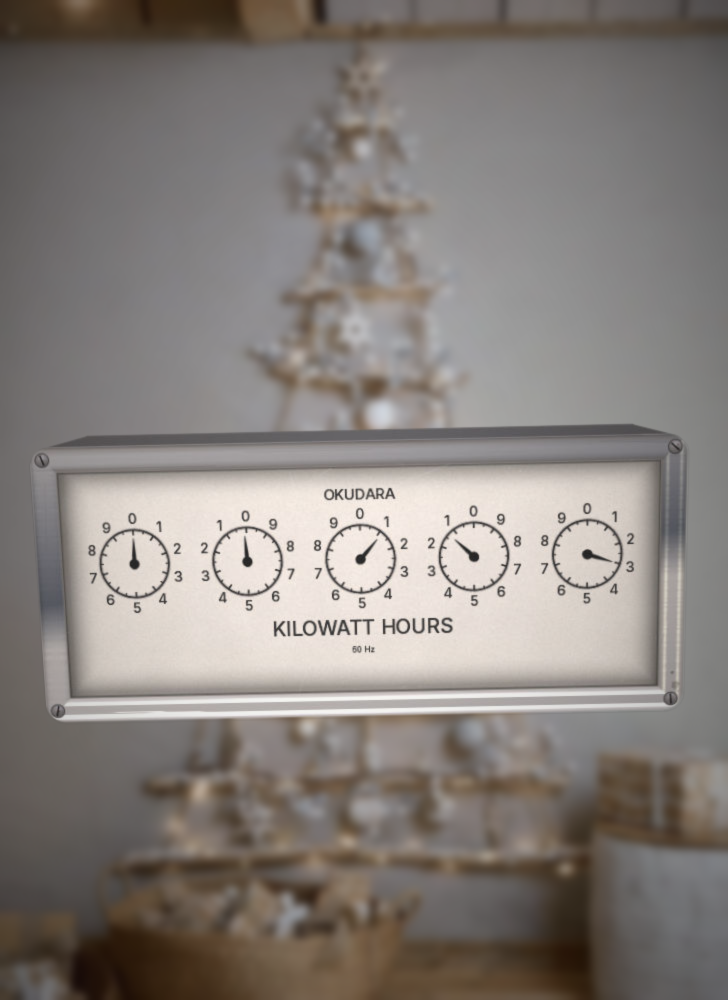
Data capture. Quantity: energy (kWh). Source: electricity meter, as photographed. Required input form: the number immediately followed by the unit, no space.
113kWh
